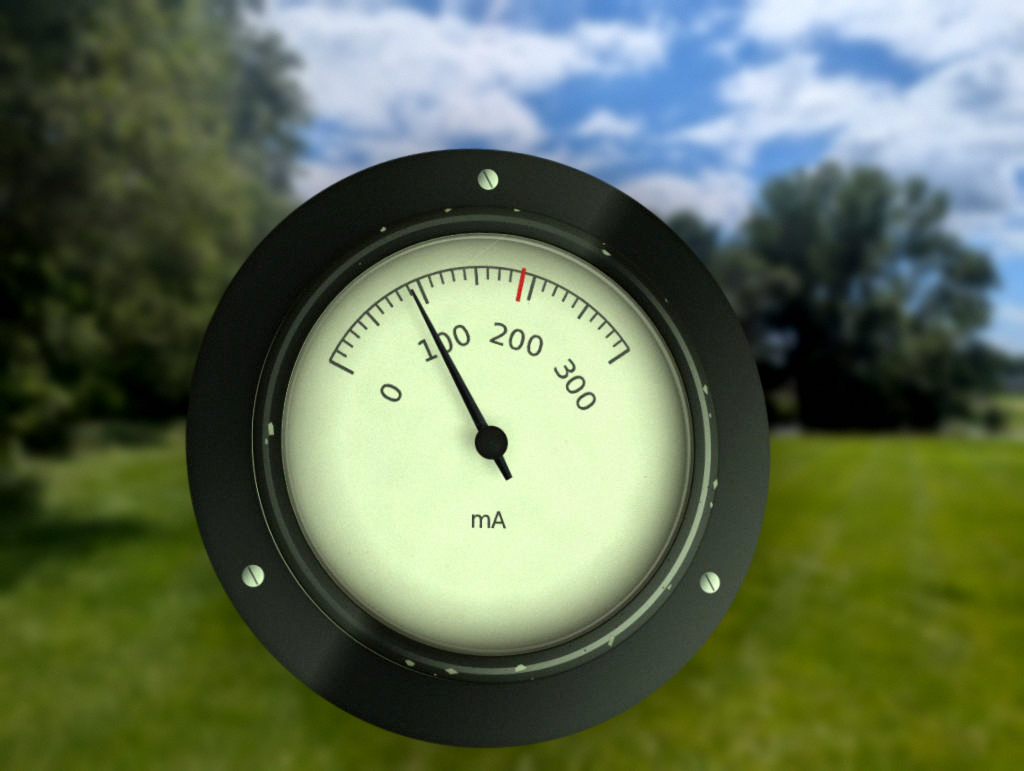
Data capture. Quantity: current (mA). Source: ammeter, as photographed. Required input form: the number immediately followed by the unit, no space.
90mA
